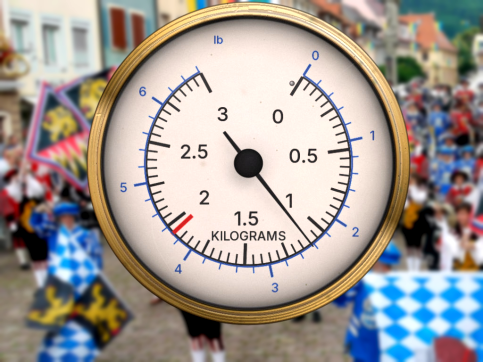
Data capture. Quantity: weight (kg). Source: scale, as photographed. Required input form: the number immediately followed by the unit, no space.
1.1kg
